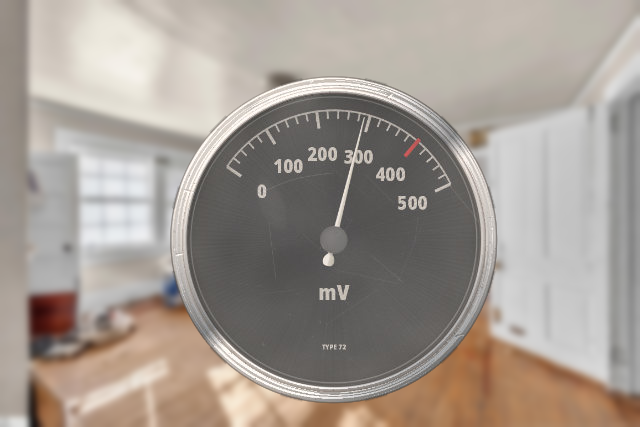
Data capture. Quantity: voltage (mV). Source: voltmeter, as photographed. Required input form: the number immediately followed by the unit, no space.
290mV
